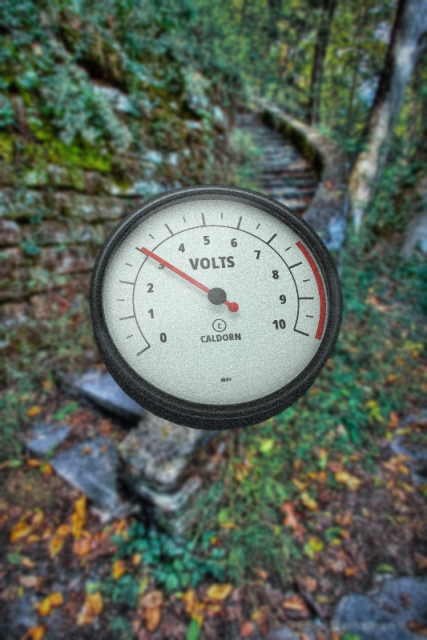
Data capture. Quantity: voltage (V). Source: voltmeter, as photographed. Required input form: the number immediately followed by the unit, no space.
3V
